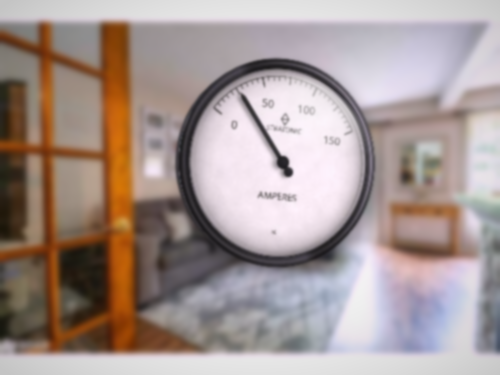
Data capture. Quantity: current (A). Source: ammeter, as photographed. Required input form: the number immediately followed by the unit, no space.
25A
